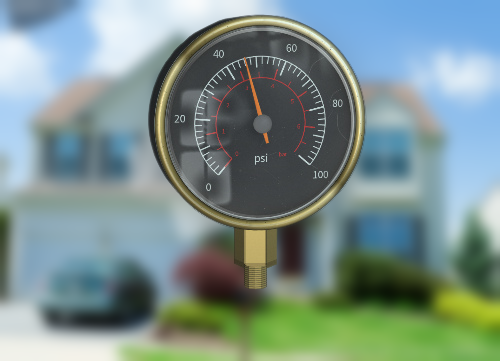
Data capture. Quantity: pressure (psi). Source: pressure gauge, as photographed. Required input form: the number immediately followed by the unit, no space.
46psi
